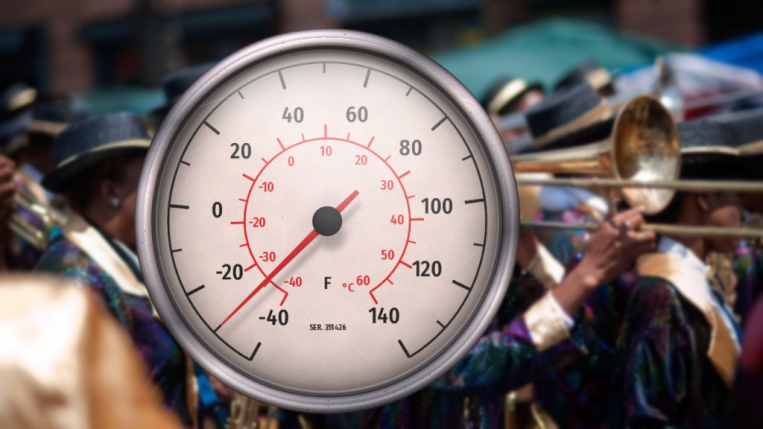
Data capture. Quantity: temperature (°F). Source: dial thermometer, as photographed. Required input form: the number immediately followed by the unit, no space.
-30°F
